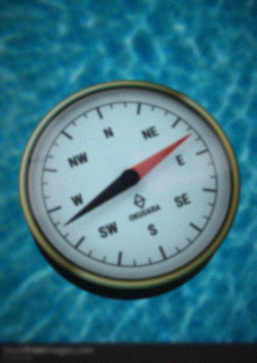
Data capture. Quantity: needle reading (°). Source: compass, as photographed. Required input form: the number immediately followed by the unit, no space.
75°
